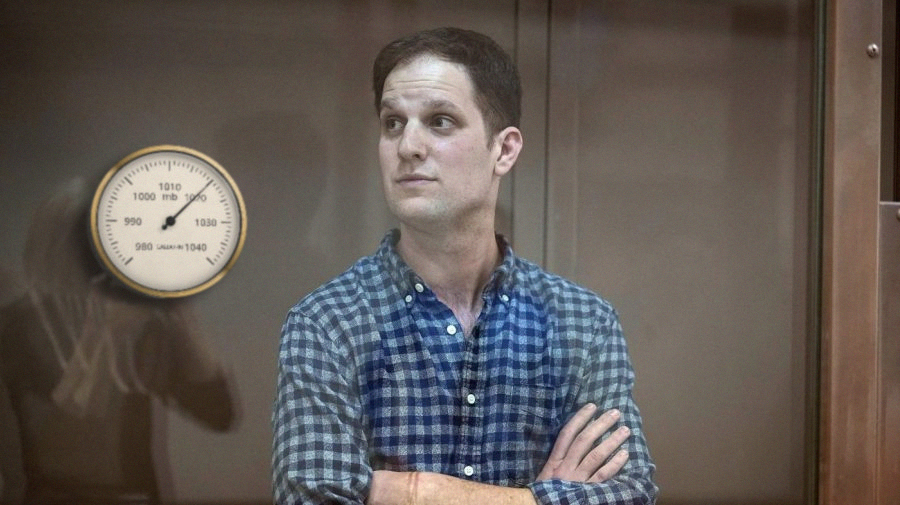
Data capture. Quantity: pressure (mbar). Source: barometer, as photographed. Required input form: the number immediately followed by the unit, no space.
1020mbar
